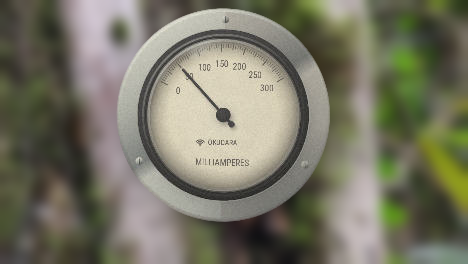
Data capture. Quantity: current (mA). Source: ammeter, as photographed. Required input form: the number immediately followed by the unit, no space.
50mA
